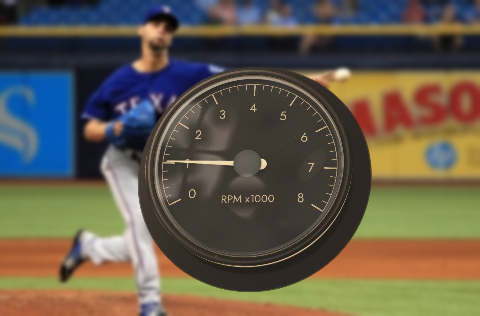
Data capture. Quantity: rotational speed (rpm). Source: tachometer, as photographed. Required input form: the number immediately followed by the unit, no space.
1000rpm
